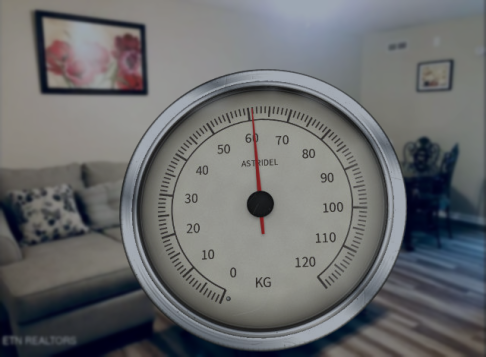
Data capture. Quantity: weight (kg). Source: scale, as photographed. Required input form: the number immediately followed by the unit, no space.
61kg
